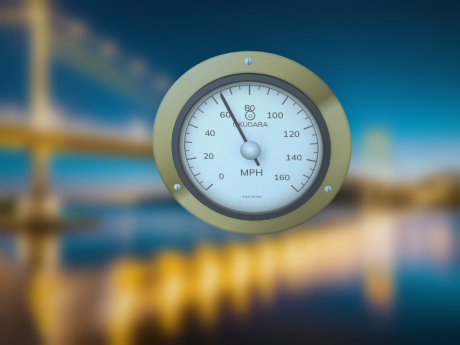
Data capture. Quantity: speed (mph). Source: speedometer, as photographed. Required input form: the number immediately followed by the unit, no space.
65mph
